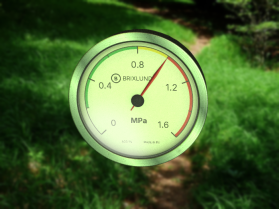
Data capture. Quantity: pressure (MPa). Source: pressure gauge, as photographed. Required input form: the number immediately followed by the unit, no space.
1MPa
